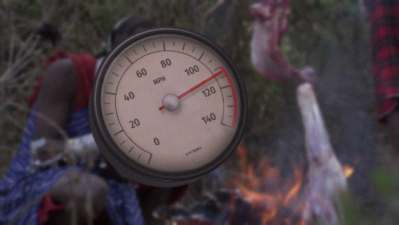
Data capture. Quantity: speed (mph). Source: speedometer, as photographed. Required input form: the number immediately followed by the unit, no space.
112.5mph
